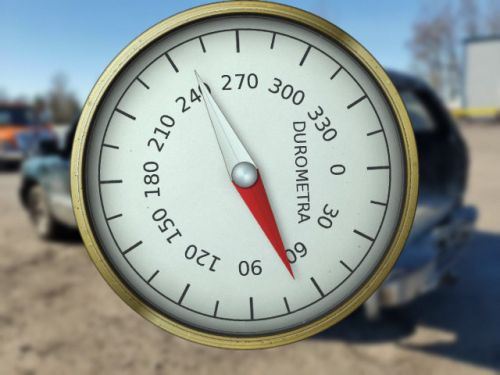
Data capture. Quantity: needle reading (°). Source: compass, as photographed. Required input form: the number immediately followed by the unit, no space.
67.5°
